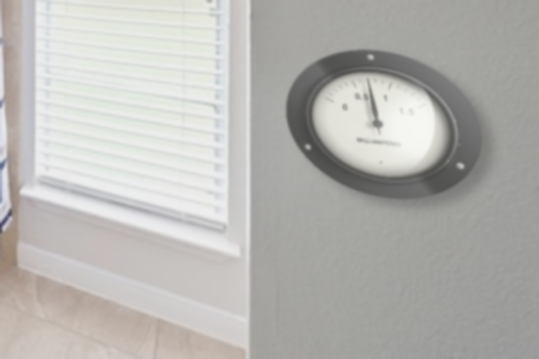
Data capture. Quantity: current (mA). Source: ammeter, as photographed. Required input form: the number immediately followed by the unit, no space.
0.7mA
